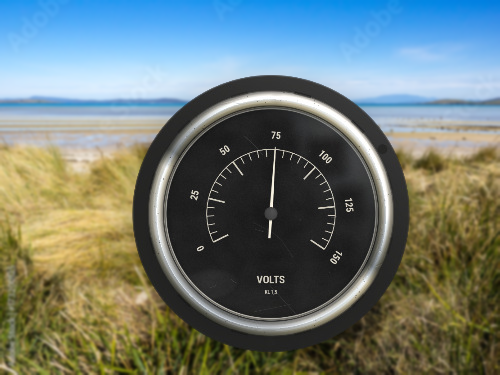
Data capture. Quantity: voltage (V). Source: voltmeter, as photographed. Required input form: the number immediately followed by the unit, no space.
75V
